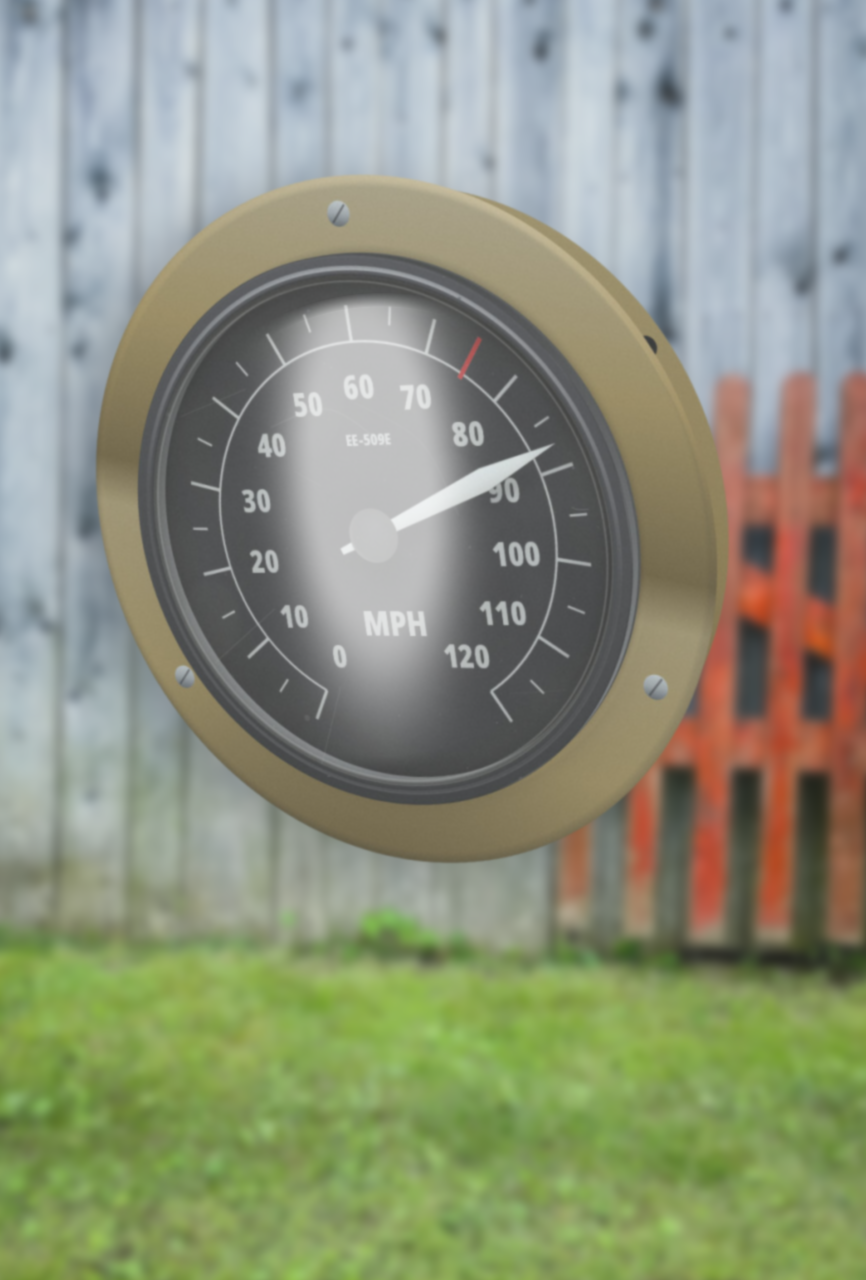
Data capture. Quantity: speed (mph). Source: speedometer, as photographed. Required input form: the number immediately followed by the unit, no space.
87.5mph
